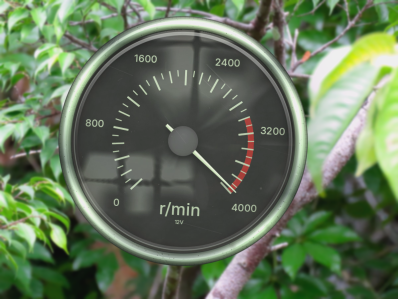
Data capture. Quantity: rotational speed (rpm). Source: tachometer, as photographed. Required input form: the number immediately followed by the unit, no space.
3950rpm
